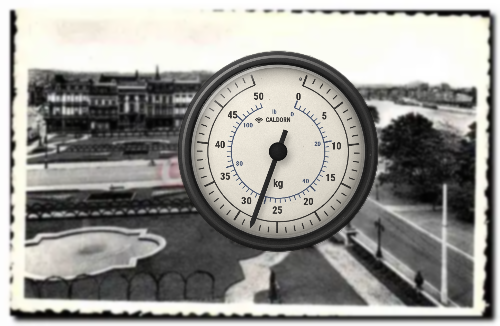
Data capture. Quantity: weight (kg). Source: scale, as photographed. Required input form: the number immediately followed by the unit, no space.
28kg
